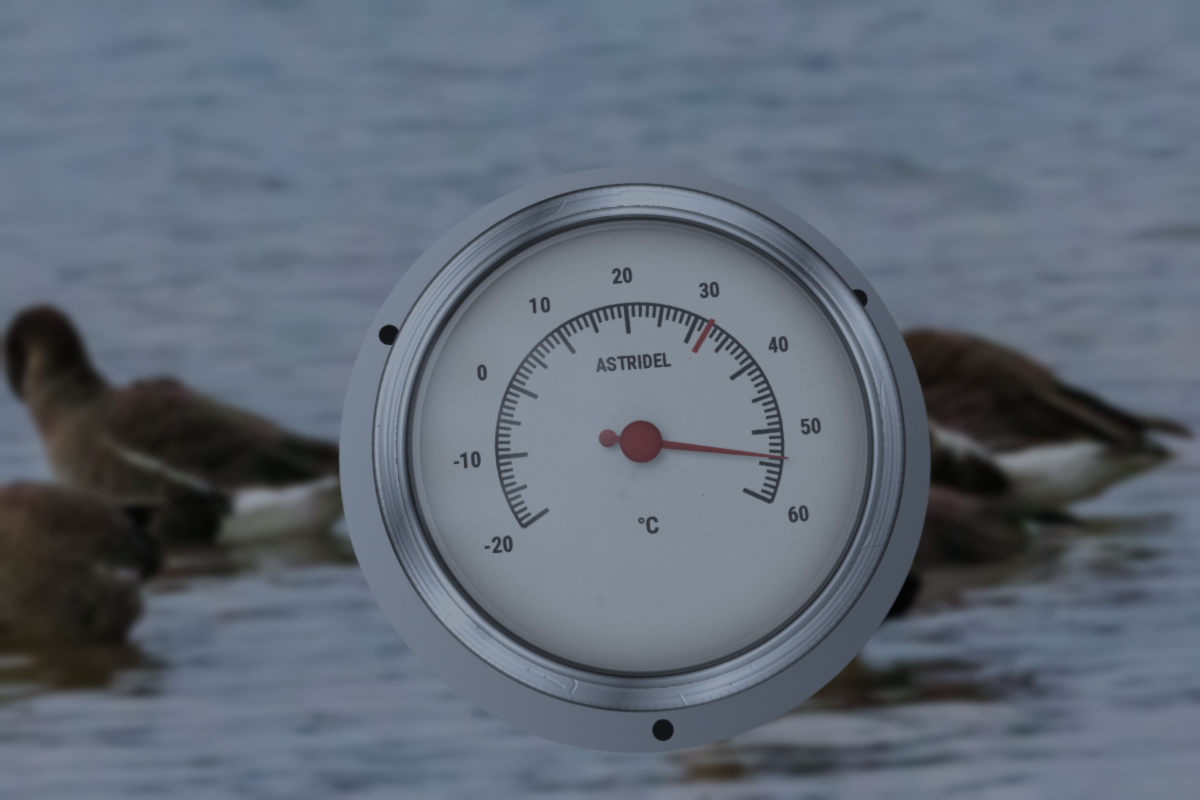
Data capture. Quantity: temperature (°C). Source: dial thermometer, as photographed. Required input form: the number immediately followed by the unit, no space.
54°C
